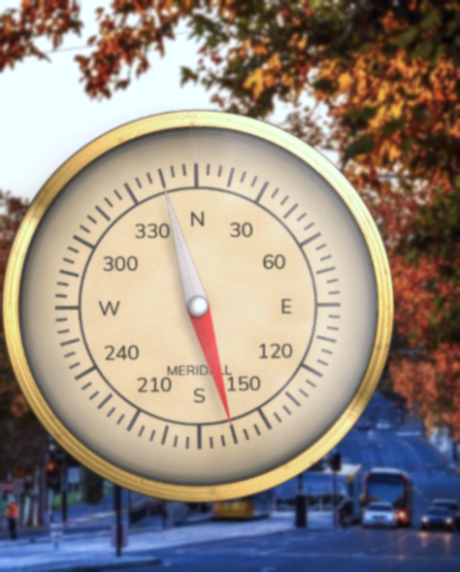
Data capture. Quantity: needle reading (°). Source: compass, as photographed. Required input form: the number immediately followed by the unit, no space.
165°
